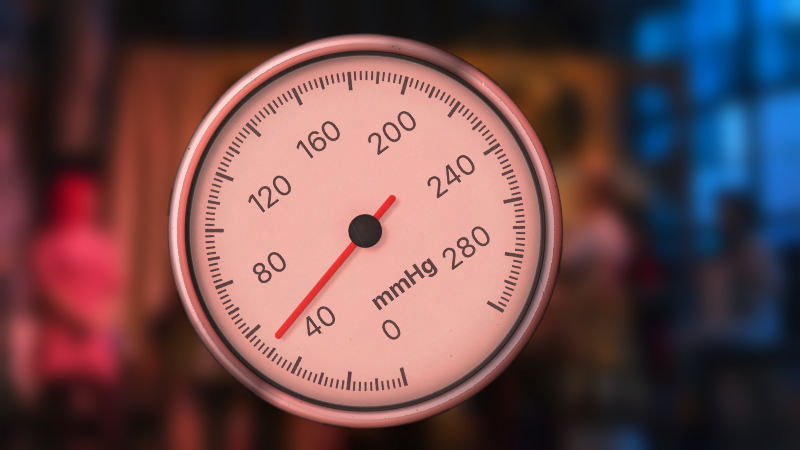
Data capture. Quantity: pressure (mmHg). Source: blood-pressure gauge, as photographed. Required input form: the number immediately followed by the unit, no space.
52mmHg
